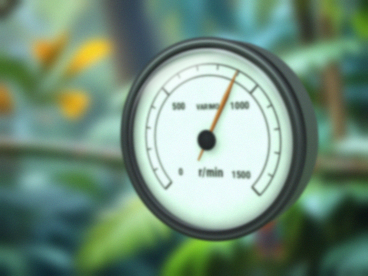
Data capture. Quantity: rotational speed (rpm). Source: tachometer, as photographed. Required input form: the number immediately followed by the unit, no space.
900rpm
